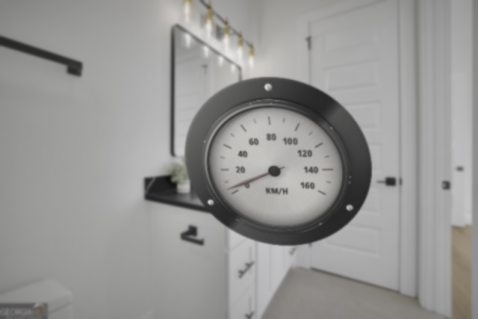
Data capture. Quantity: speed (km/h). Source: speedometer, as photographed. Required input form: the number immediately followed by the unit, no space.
5km/h
